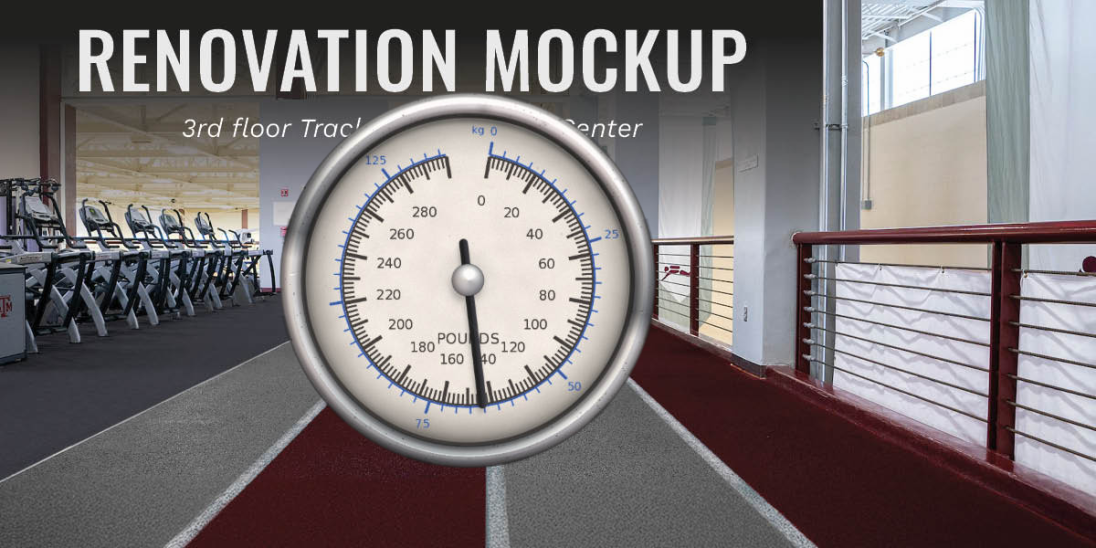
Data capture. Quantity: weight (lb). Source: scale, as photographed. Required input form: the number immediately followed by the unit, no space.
144lb
